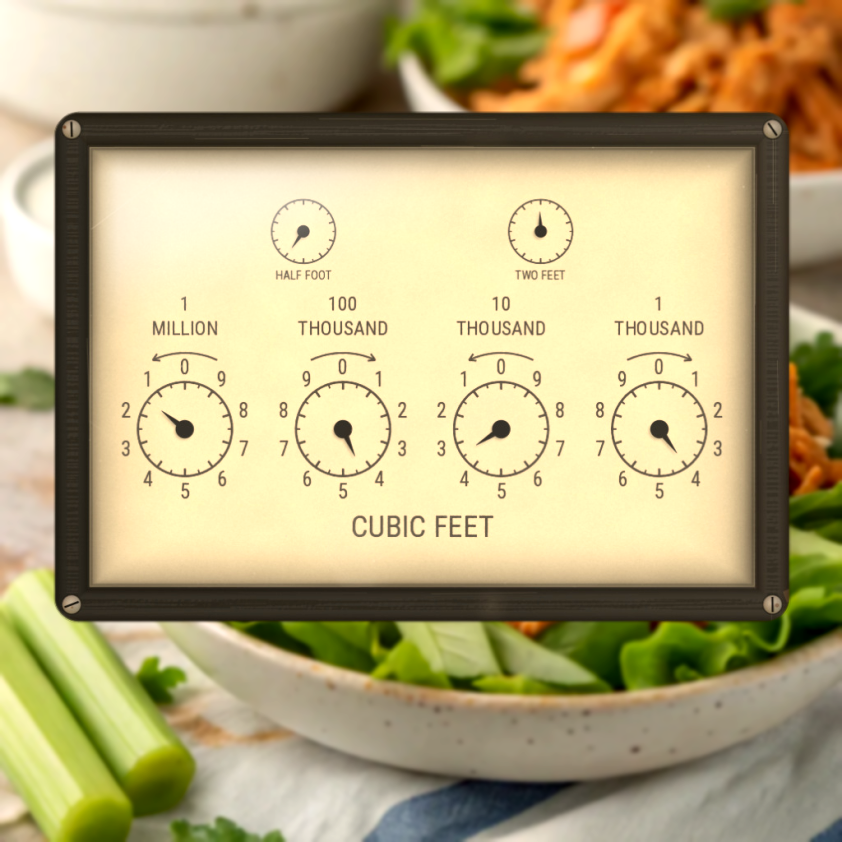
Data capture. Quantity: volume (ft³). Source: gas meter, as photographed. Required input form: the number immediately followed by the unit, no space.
143400ft³
